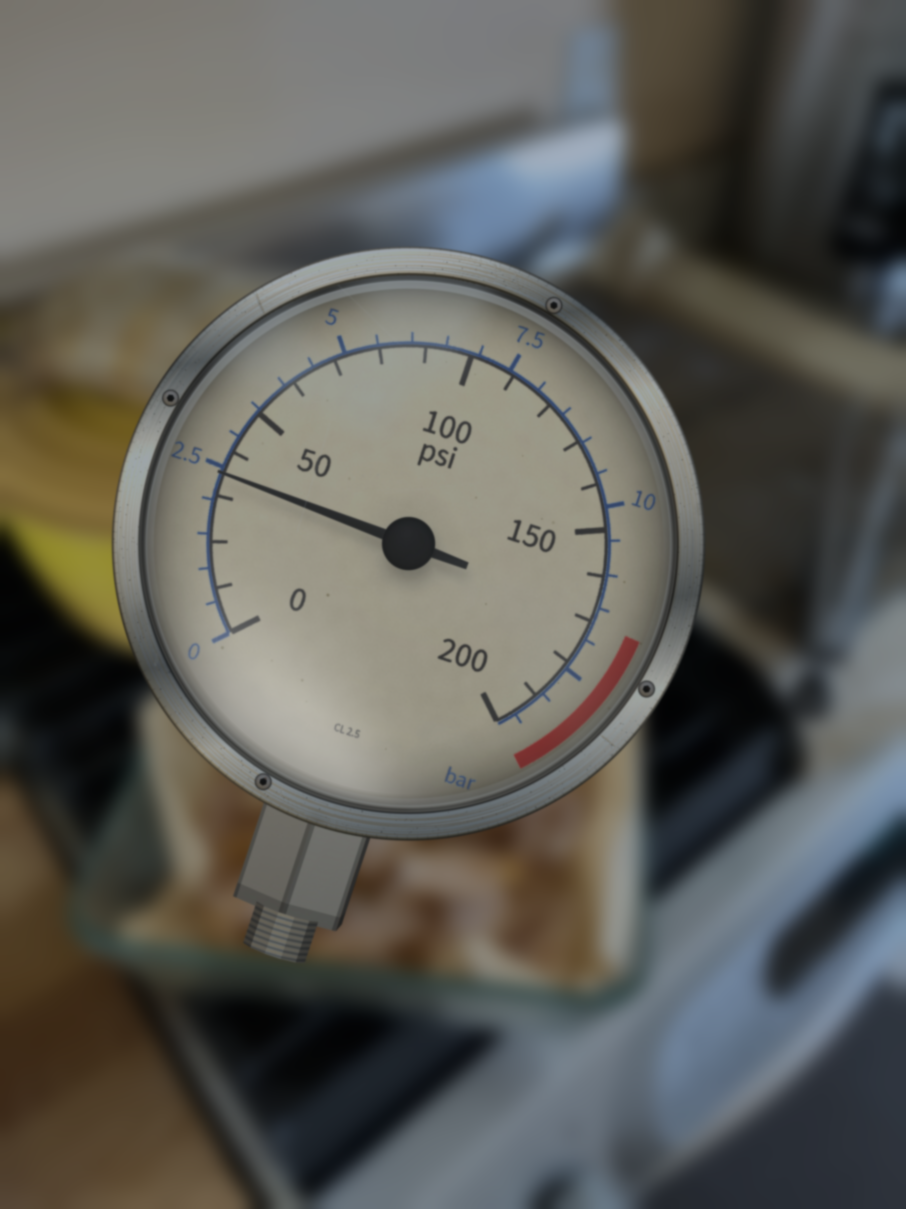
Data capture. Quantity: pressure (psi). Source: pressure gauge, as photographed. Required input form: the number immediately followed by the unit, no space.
35psi
